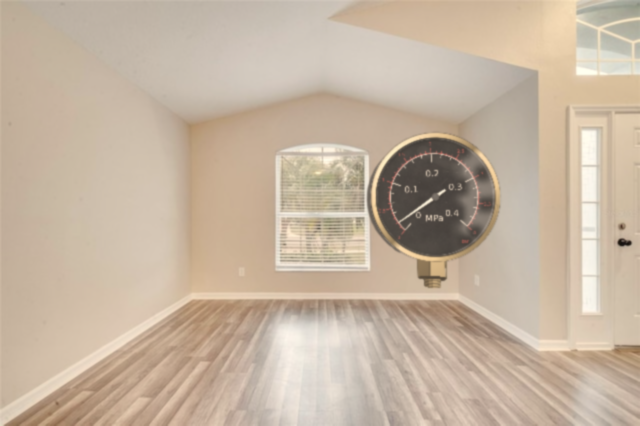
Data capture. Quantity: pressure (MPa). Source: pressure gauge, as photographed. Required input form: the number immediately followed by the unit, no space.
0.02MPa
